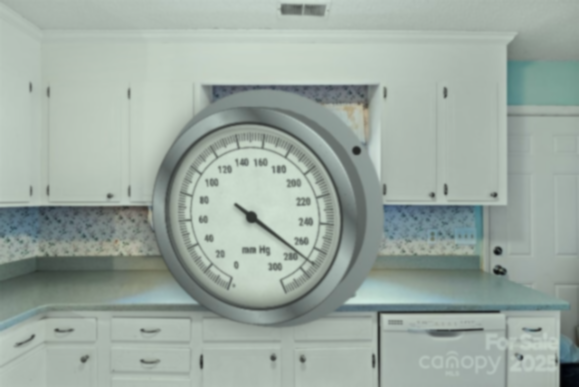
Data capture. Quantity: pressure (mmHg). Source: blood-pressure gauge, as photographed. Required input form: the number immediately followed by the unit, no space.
270mmHg
